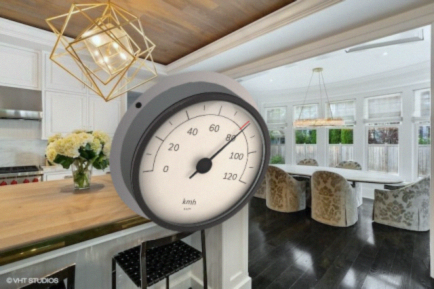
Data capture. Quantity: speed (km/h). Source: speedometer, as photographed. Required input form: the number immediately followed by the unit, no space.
80km/h
